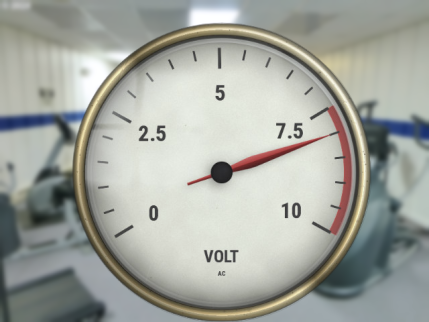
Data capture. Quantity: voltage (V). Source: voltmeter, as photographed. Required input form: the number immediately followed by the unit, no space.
8V
